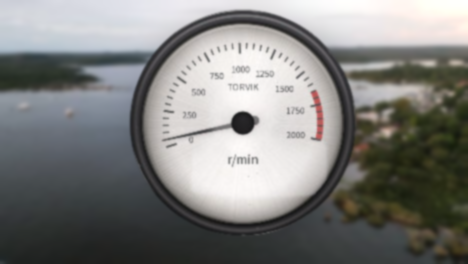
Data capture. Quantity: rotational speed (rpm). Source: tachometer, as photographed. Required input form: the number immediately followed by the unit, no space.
50rpm
